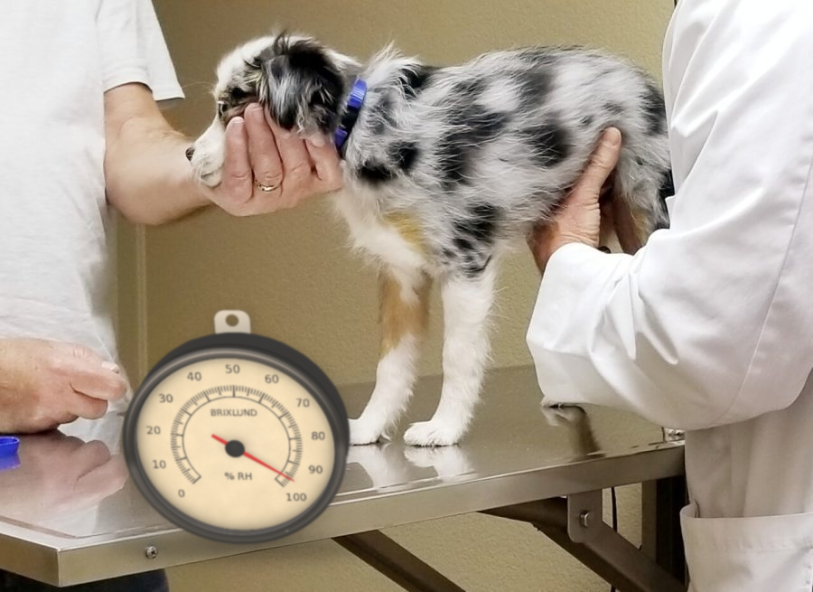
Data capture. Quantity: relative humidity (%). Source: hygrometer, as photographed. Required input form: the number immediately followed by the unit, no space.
95%
